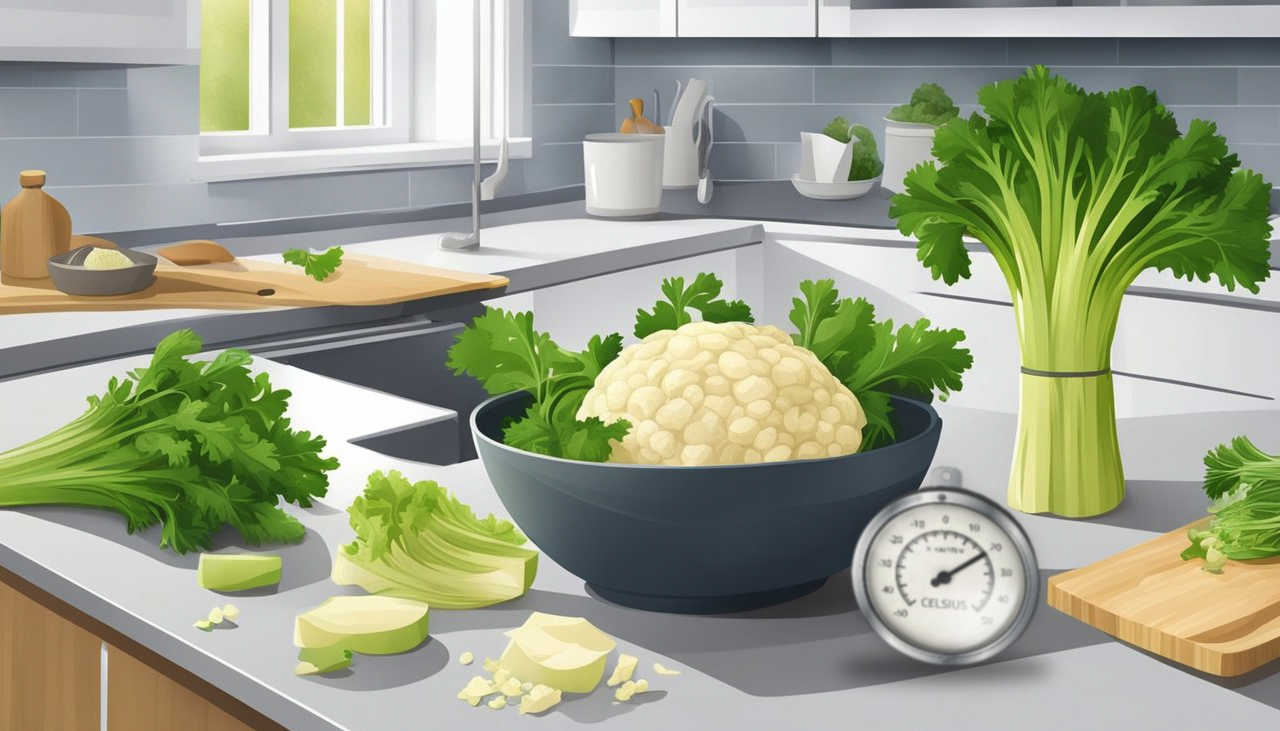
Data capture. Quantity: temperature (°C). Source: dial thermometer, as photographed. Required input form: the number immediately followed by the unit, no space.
20°C
